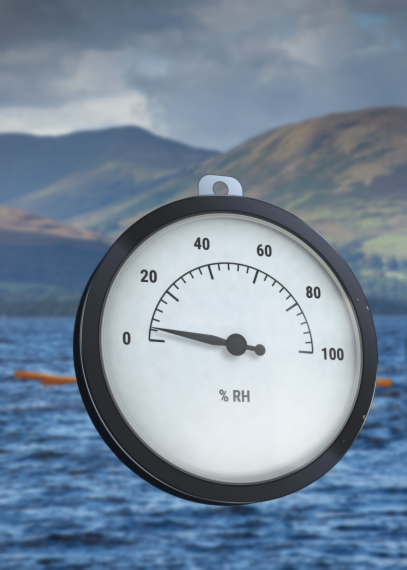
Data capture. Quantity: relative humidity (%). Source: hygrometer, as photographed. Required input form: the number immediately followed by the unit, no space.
4%
